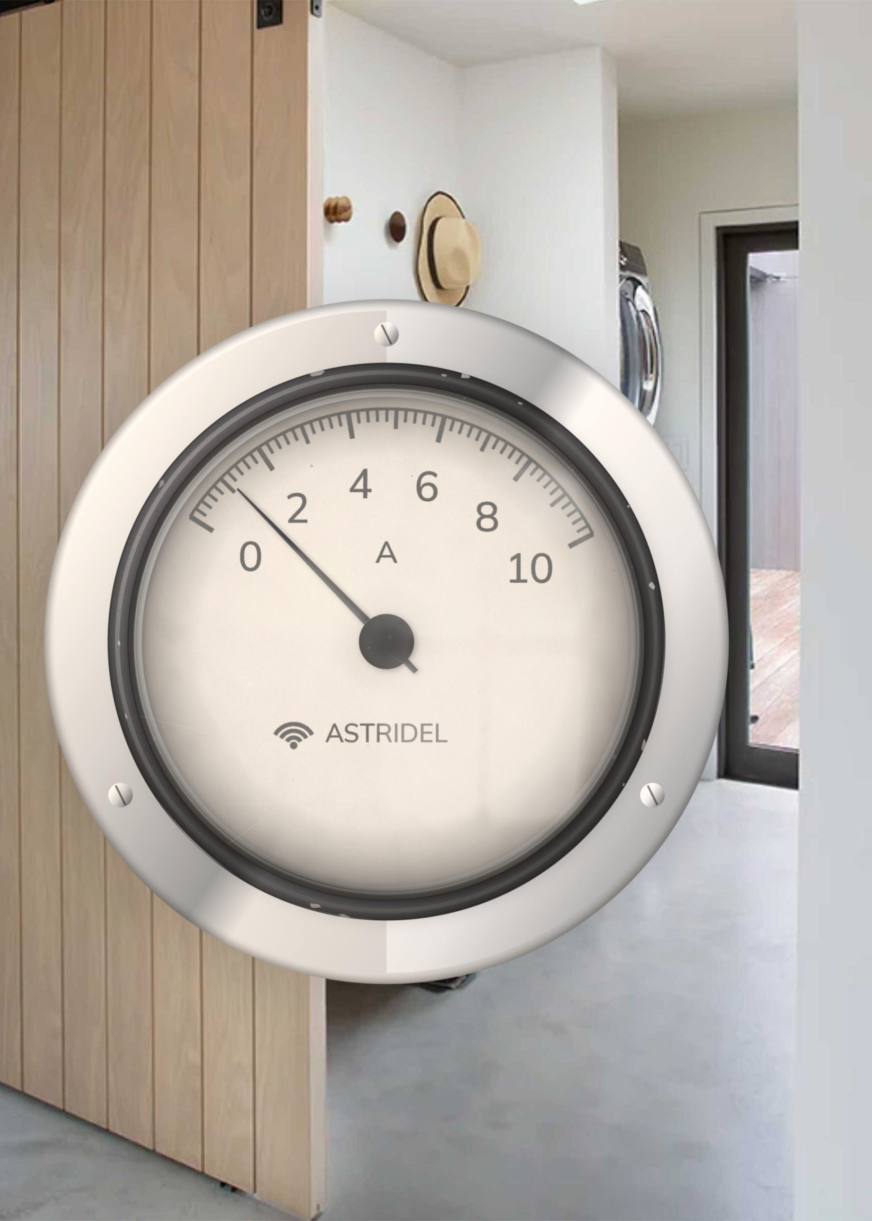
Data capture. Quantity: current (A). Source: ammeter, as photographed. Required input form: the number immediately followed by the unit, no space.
1.1A
